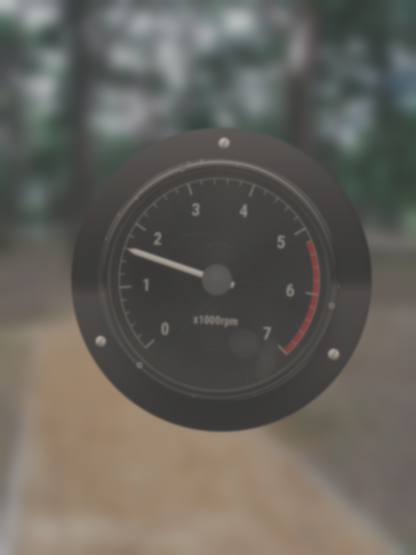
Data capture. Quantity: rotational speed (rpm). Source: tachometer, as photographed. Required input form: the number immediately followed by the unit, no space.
1600rpm
